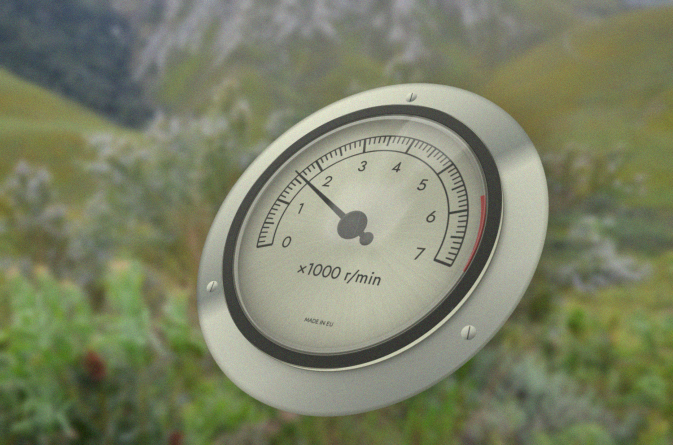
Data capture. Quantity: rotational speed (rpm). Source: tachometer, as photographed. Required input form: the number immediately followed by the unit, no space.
1600rpm
